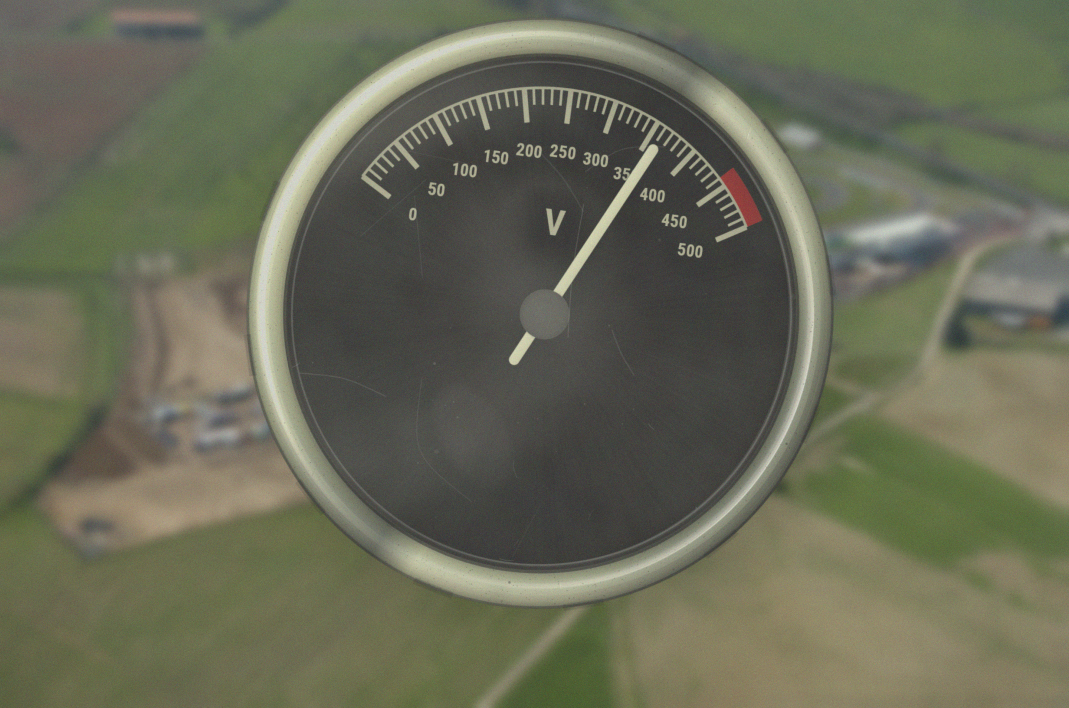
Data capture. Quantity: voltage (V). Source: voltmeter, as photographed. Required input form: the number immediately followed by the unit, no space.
360V
